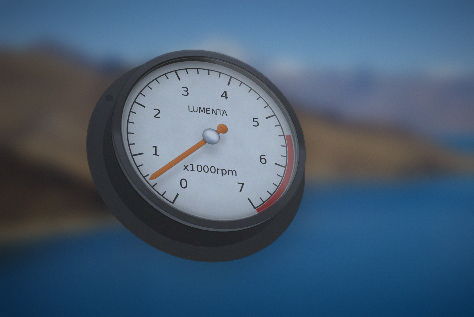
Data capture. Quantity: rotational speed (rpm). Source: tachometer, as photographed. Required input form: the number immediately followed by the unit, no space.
500rpm
